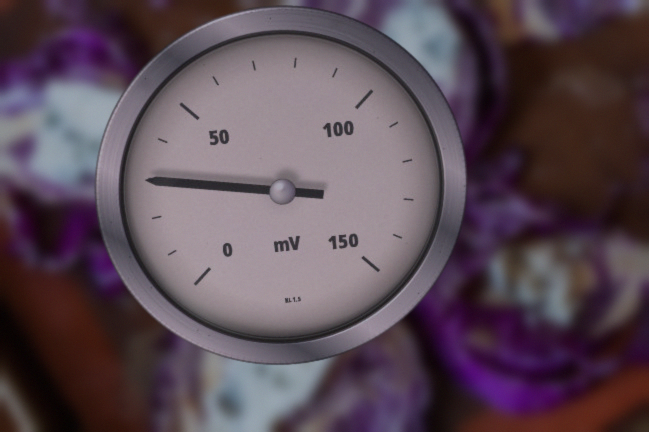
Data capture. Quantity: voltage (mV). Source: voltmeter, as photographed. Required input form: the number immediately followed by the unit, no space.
30mV
